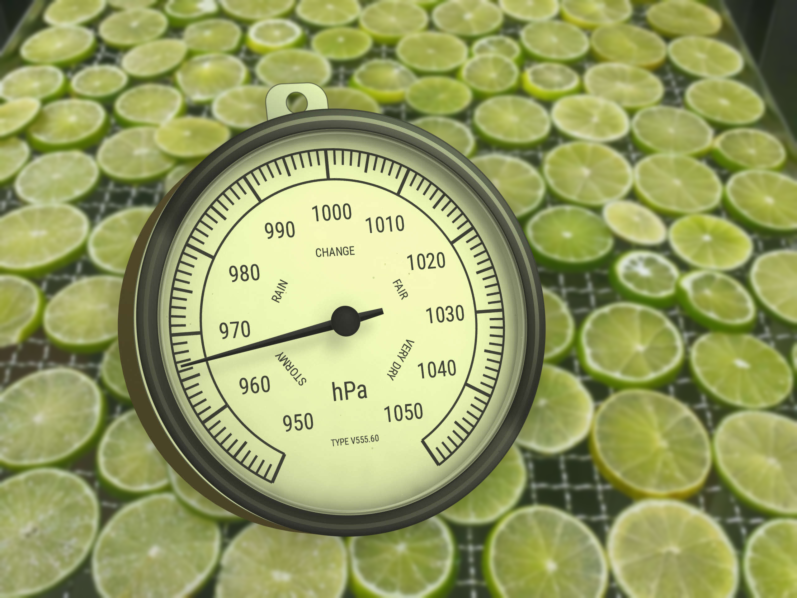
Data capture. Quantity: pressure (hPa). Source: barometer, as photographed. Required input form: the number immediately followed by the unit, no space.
966.5hPa
